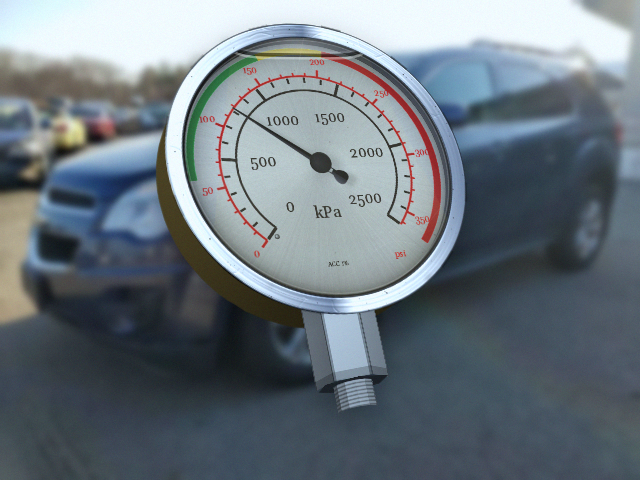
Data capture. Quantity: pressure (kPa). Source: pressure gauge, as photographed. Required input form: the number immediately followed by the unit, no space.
800kPa
